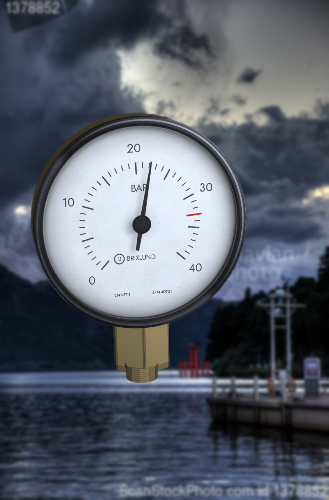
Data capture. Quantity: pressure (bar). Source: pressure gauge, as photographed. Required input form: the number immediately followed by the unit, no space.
22bar
